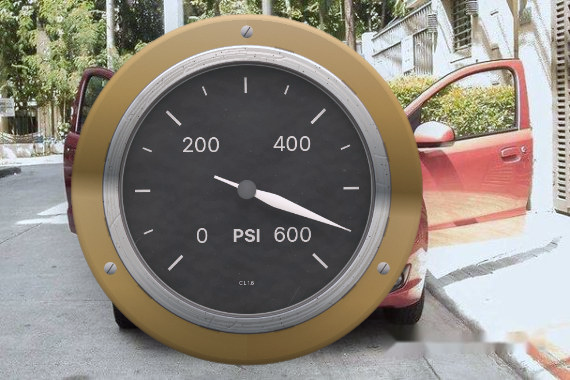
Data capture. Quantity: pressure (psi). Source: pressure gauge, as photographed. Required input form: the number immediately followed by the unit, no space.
550psi
